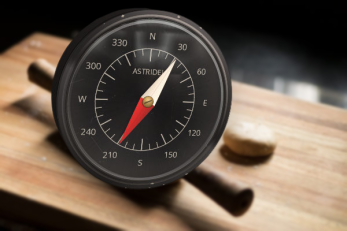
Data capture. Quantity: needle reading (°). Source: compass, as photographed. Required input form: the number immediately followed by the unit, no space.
210°
